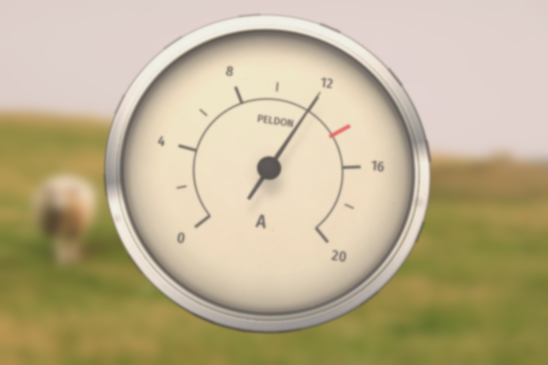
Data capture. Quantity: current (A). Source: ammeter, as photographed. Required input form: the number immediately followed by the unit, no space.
12A
